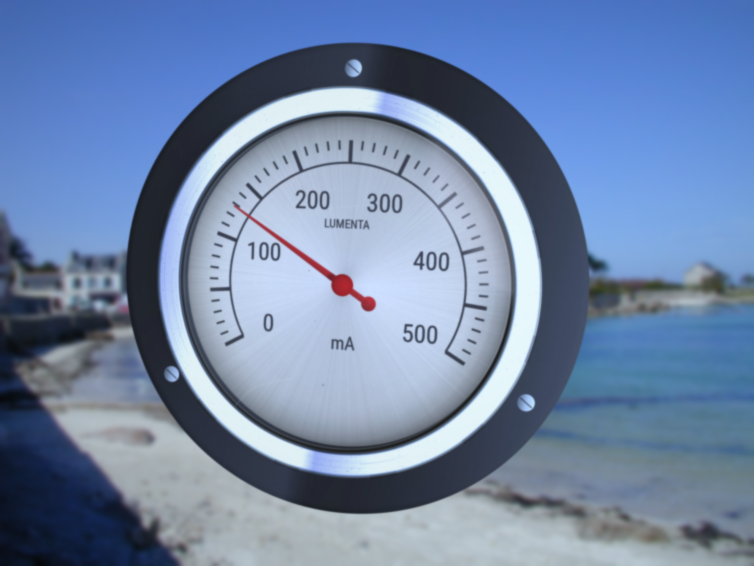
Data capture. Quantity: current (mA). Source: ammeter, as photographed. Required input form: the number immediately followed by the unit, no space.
130mA
